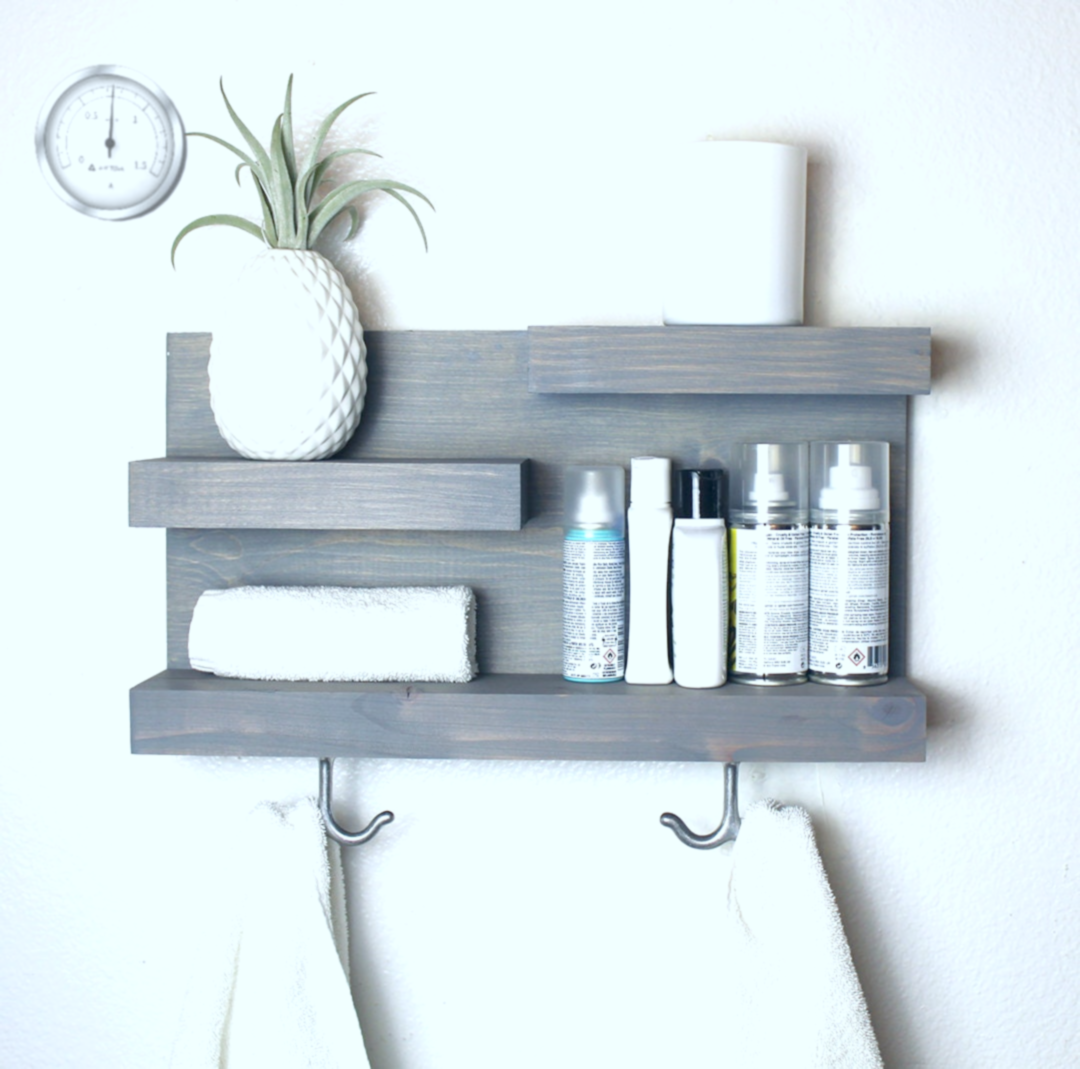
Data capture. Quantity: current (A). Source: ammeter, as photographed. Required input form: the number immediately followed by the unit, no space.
0.75A
